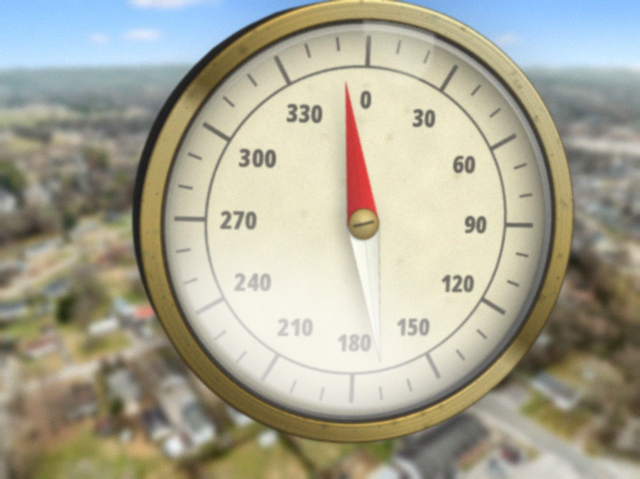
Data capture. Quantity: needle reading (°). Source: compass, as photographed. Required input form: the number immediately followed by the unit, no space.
350°
